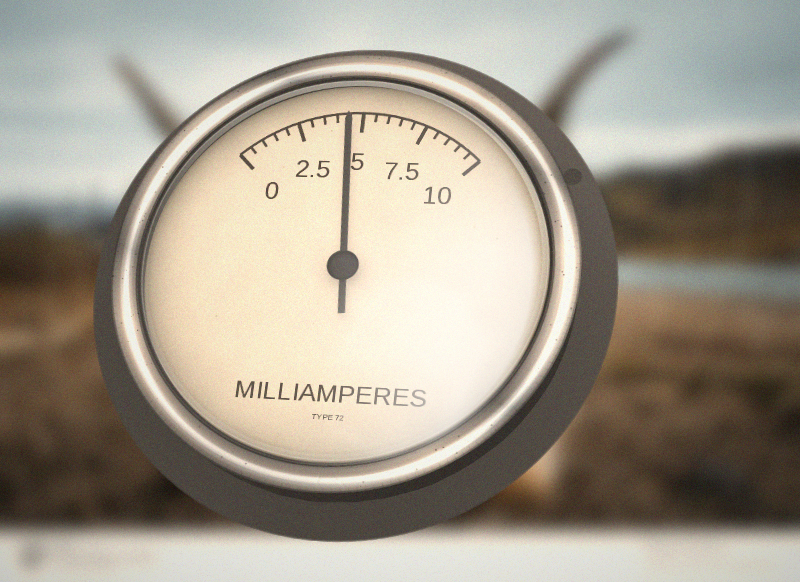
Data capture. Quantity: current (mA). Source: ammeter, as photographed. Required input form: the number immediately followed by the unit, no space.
4.5mA
